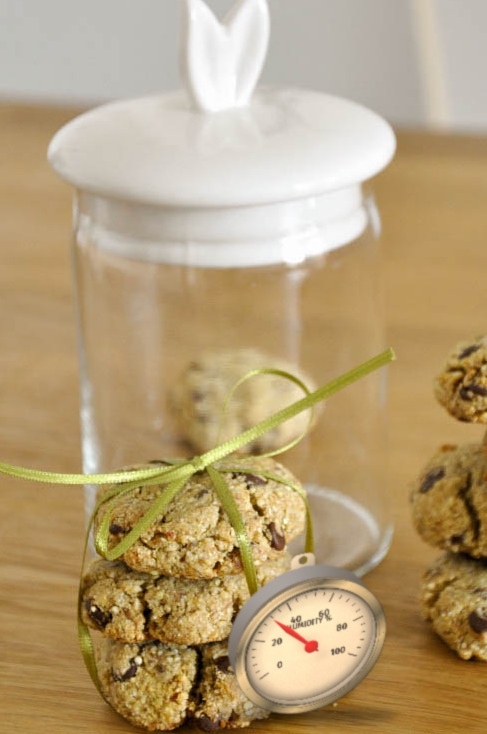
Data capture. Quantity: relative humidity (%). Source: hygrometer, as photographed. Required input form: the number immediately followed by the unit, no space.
32%
